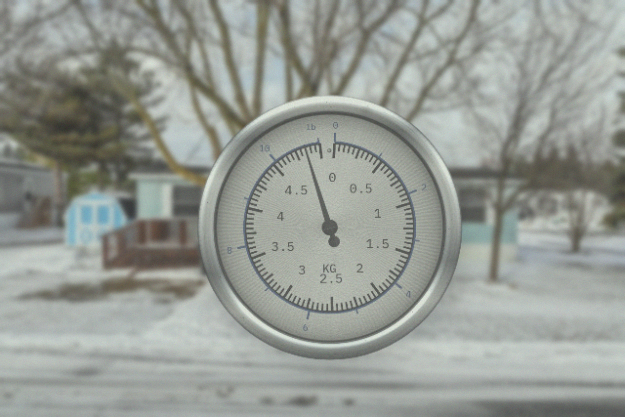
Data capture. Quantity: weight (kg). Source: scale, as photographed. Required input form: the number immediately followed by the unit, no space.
4.85kg
